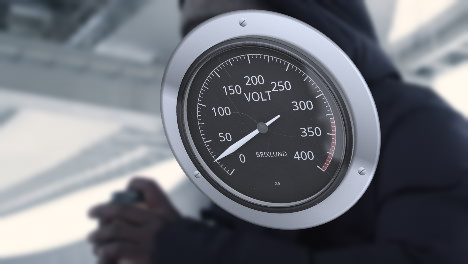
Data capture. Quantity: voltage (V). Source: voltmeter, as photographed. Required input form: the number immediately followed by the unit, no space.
25V
